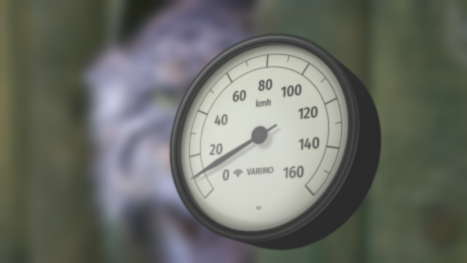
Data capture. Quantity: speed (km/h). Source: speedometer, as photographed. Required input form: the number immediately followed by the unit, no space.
10km/h
